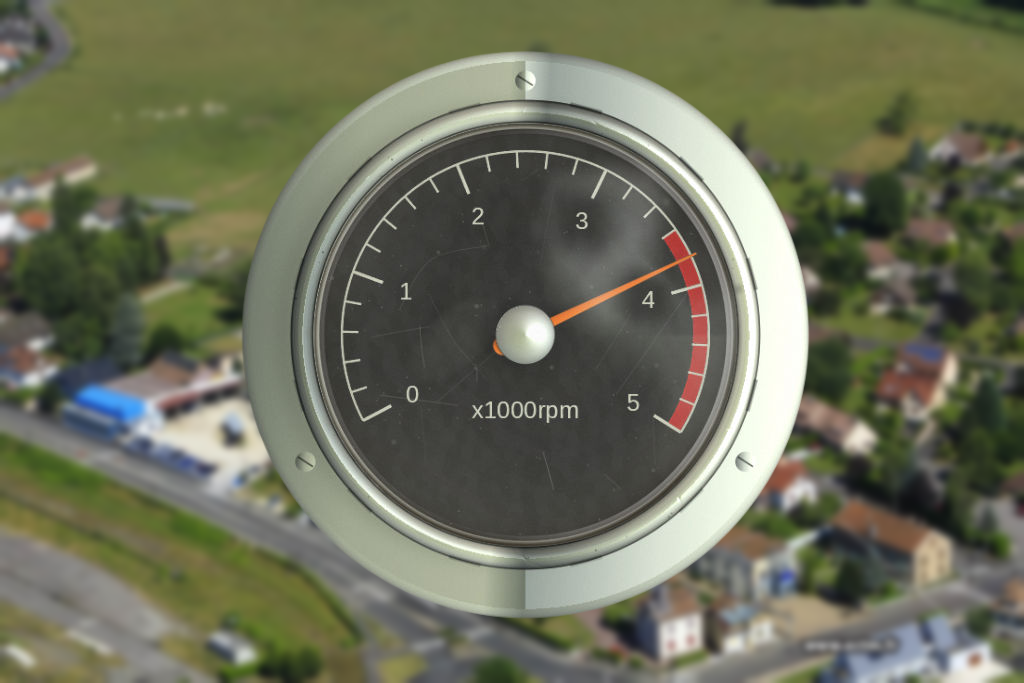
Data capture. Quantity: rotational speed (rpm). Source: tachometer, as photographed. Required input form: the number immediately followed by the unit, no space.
3800rpm
